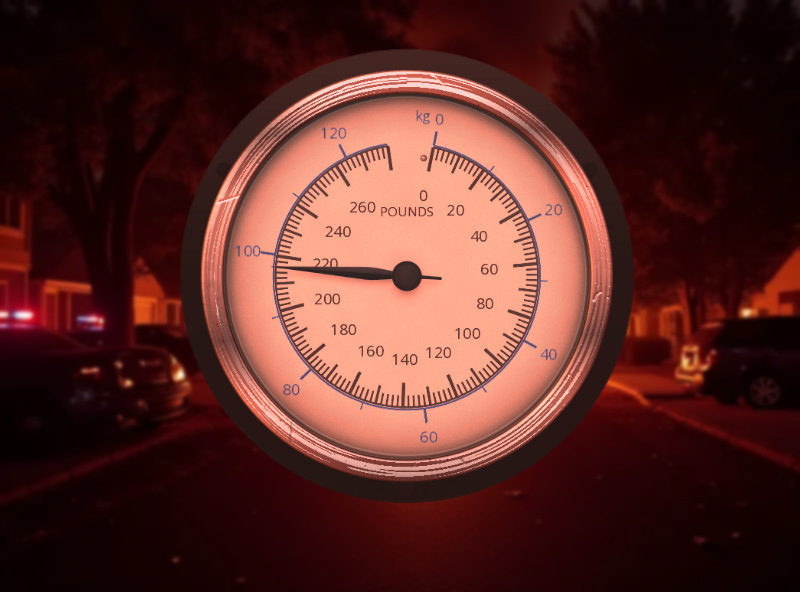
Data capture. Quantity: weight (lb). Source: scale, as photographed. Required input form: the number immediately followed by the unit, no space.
216lb
